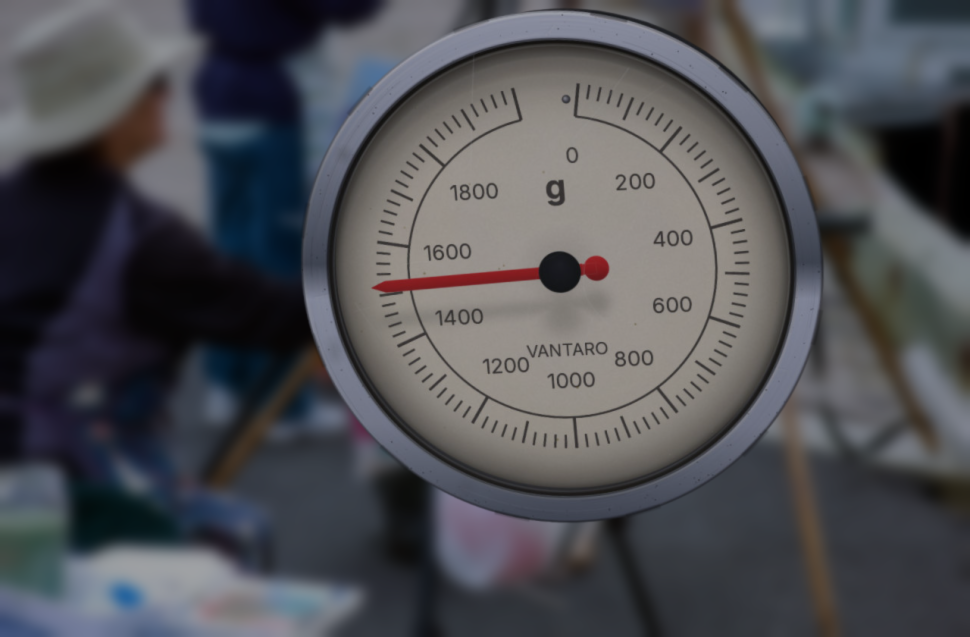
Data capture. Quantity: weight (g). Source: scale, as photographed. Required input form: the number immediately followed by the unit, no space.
1520g
